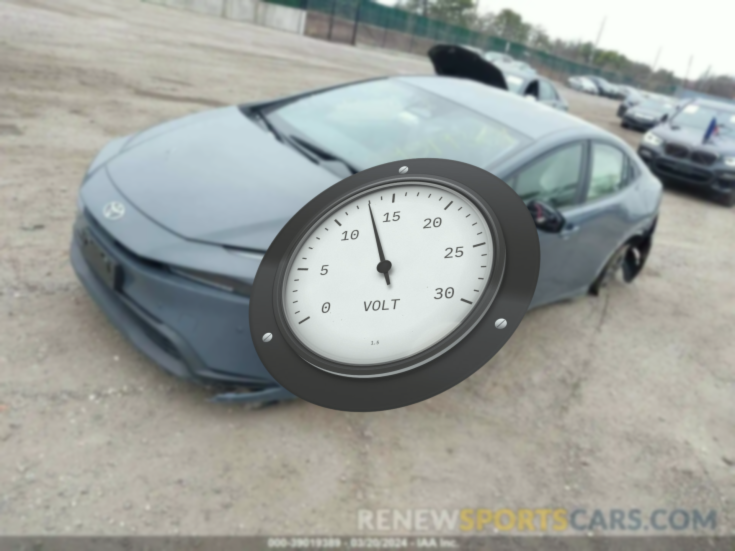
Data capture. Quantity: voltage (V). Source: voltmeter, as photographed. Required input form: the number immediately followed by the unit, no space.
13V
